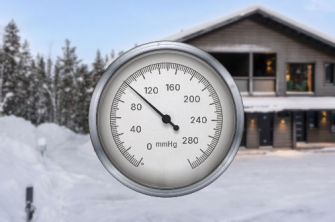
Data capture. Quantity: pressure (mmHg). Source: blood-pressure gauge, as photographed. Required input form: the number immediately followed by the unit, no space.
100mmHg
